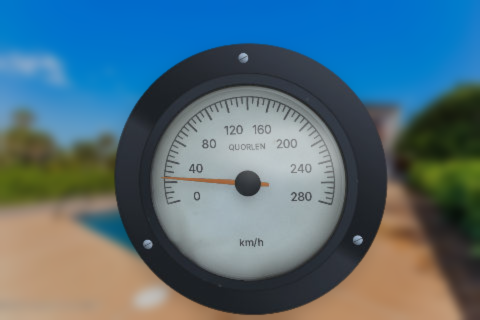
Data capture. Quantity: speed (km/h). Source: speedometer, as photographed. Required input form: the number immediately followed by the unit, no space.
25km/h
